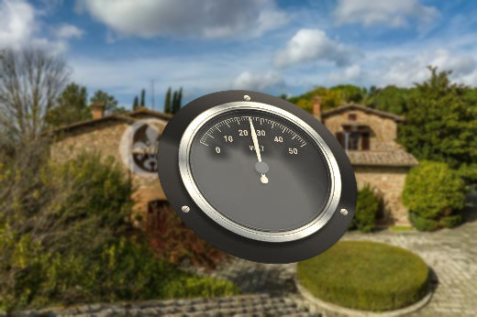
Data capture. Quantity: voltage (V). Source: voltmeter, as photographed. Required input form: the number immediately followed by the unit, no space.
25V
